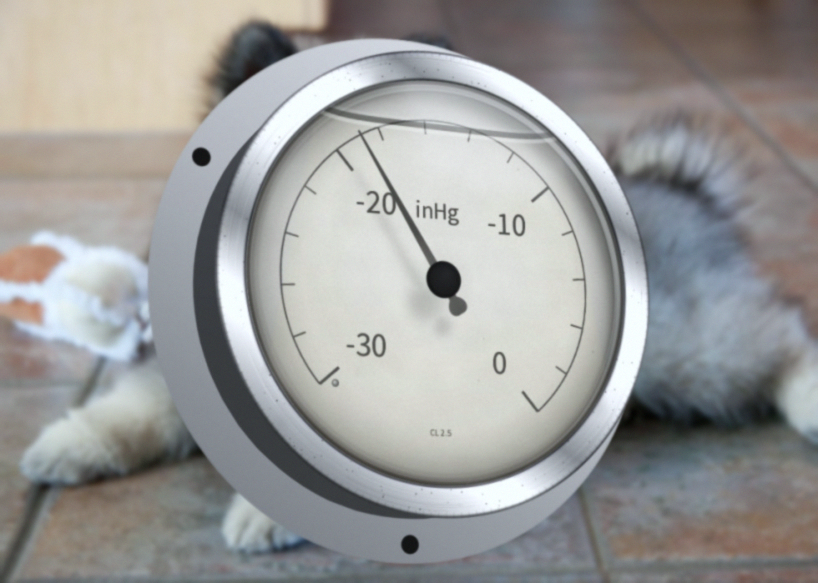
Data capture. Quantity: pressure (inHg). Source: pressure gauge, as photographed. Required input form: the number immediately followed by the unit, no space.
-19inHg
